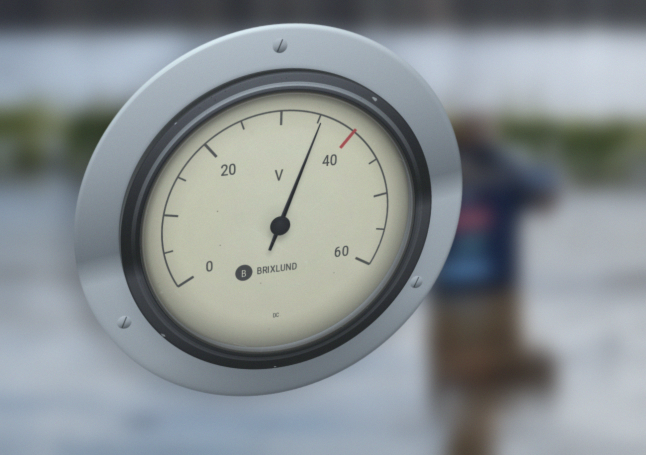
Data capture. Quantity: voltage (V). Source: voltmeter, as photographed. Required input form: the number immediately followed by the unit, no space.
35V
